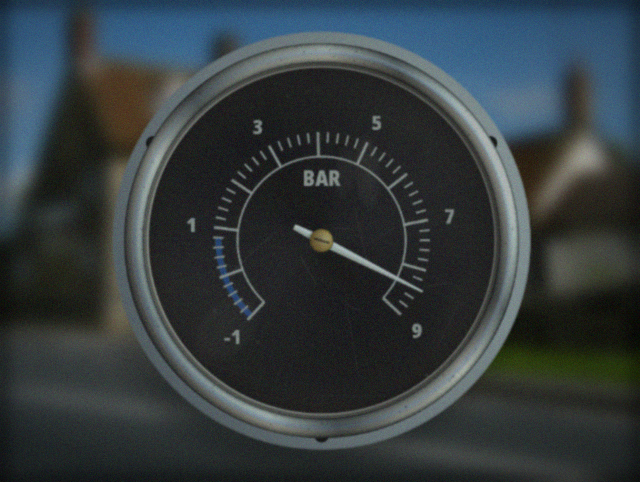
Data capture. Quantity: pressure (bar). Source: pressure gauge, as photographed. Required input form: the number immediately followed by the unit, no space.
8.4bar
